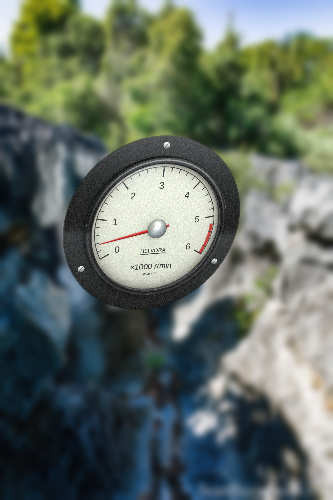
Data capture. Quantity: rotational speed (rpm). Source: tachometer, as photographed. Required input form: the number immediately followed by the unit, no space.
400rpm
